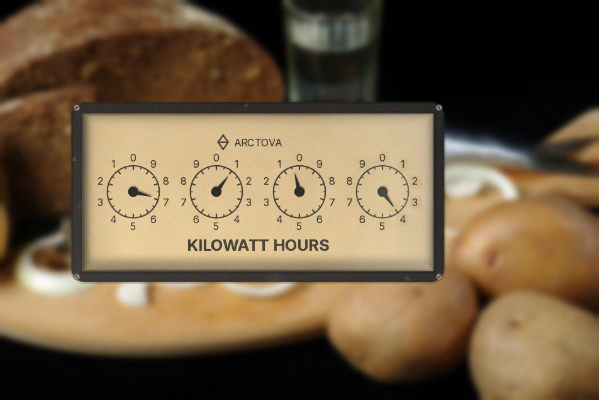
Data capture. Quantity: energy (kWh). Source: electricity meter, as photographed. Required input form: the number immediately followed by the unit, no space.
7104kWh
